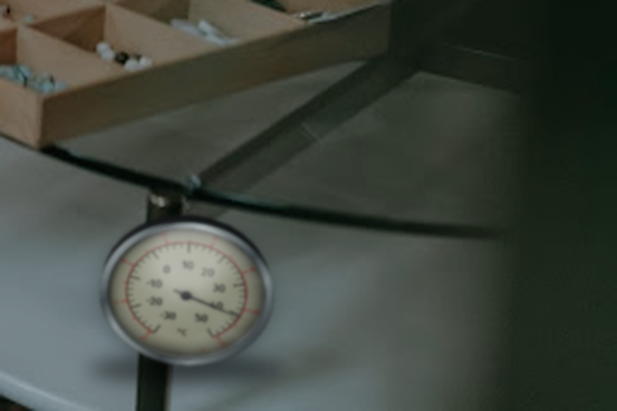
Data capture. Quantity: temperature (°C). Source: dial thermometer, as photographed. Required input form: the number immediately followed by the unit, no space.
40°C
